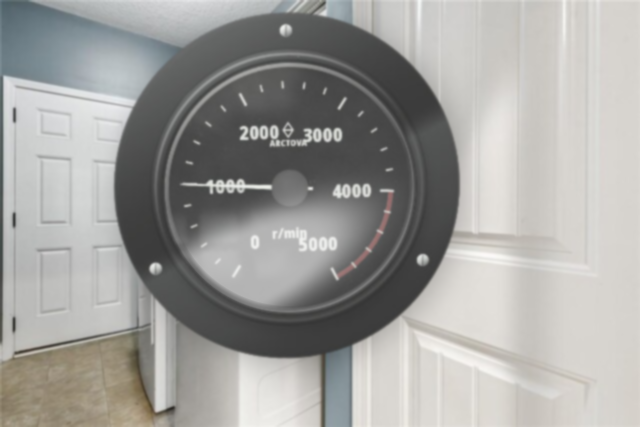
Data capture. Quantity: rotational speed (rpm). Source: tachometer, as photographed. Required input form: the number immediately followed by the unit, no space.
1000rpm
